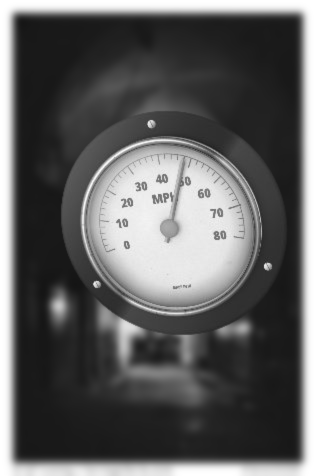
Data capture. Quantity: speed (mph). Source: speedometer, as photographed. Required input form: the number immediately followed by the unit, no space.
48mph
